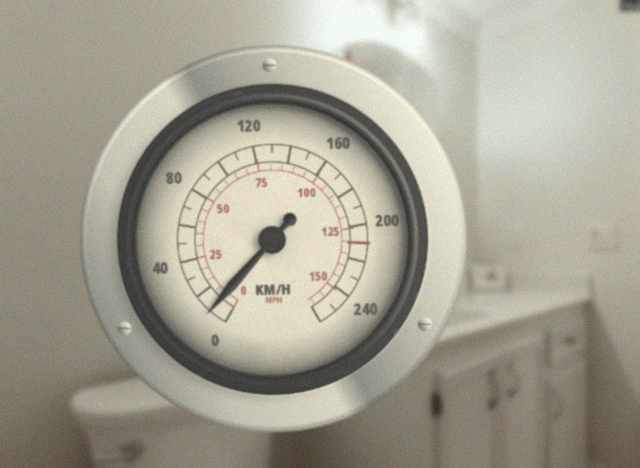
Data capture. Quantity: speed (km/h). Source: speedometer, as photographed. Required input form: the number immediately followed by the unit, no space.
10km/h
